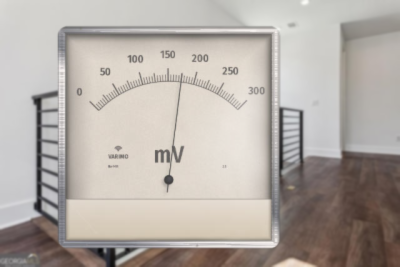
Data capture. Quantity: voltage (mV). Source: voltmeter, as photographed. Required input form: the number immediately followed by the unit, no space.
175mV
